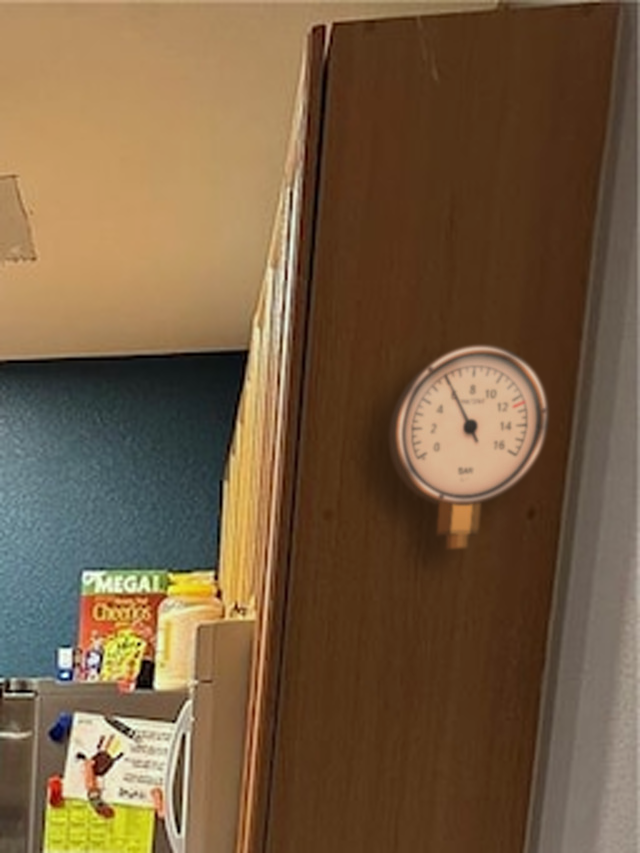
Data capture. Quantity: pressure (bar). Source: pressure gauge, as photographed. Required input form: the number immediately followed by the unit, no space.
6bar
